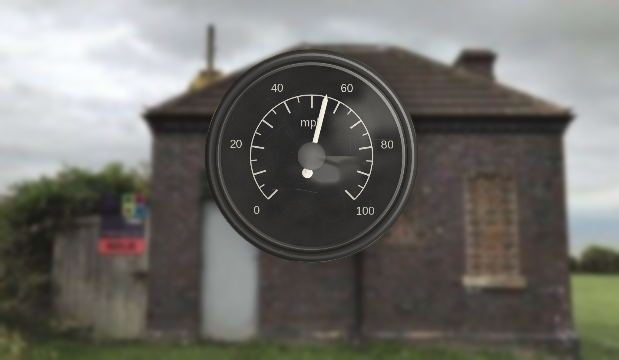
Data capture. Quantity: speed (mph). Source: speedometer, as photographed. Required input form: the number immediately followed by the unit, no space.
55mph
